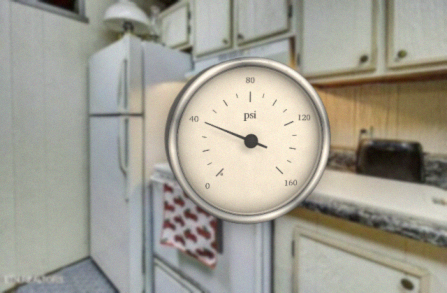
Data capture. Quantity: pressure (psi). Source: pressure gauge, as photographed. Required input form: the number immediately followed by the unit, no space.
40psi
